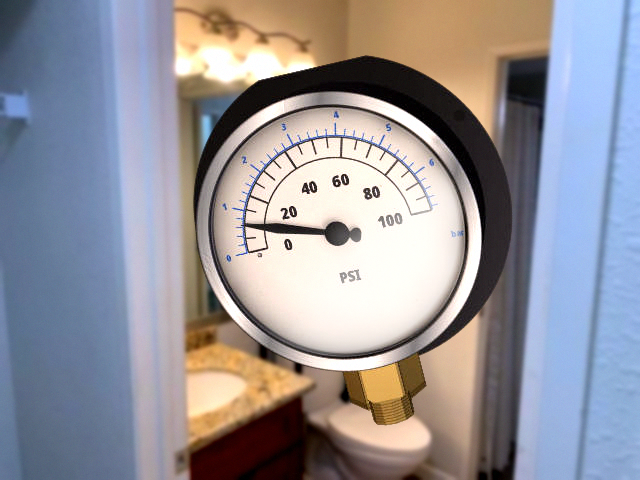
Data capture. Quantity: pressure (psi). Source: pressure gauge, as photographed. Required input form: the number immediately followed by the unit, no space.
10psi
